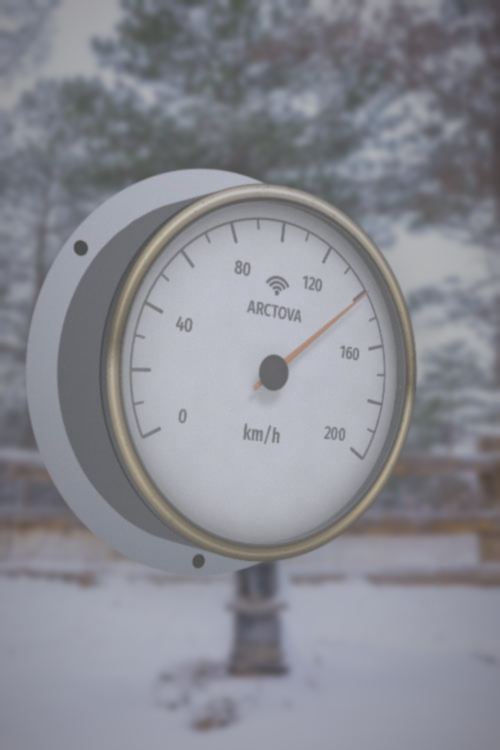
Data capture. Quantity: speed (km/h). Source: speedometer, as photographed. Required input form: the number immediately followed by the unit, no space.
140km/h
